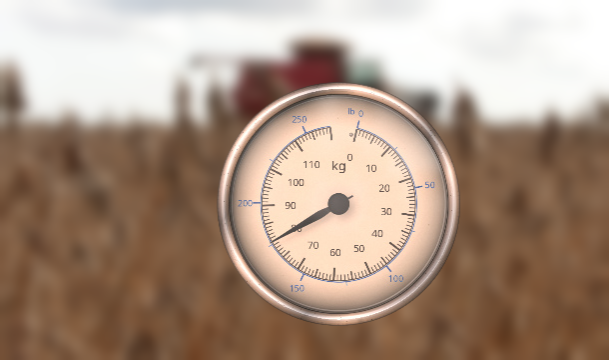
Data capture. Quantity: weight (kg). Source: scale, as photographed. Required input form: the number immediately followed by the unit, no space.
80kg
